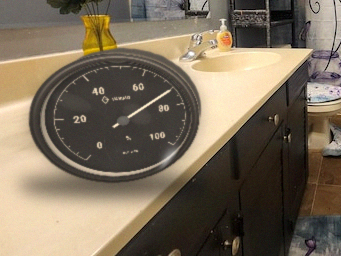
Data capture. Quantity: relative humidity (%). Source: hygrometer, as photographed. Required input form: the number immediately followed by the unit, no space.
72%
